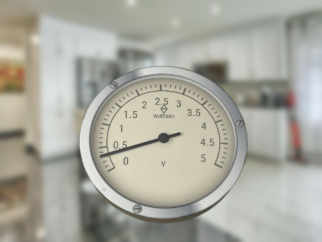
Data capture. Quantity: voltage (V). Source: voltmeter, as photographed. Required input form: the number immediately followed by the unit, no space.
0.3V
